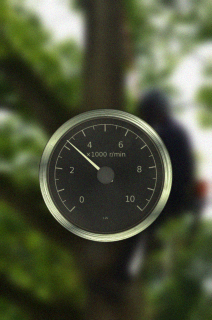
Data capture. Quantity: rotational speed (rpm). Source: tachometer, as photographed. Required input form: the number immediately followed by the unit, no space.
3250rpm
